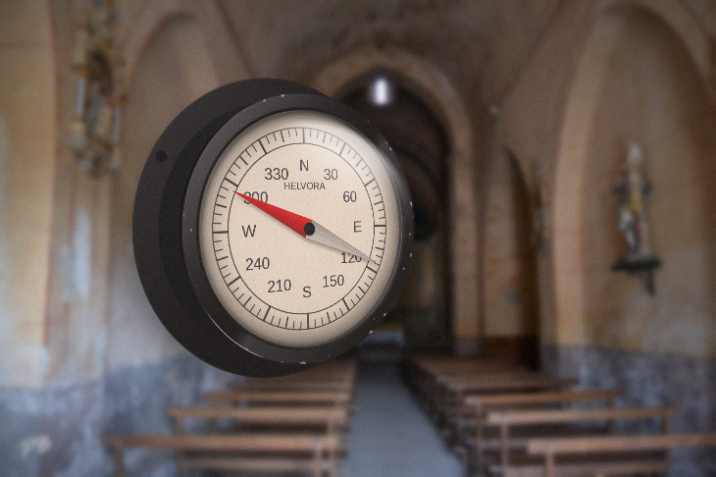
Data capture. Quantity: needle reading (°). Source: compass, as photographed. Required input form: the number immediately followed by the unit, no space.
295°
